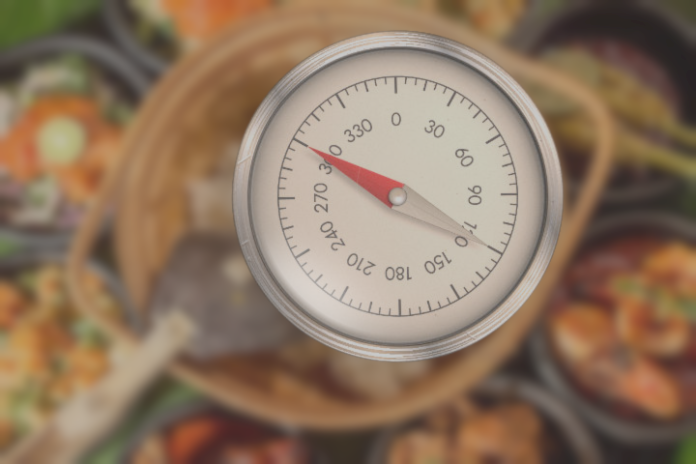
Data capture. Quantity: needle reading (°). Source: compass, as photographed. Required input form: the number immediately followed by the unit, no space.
300°
